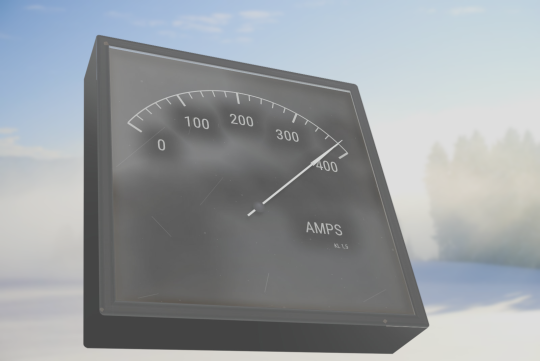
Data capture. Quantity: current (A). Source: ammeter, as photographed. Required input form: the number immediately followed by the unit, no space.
380A
